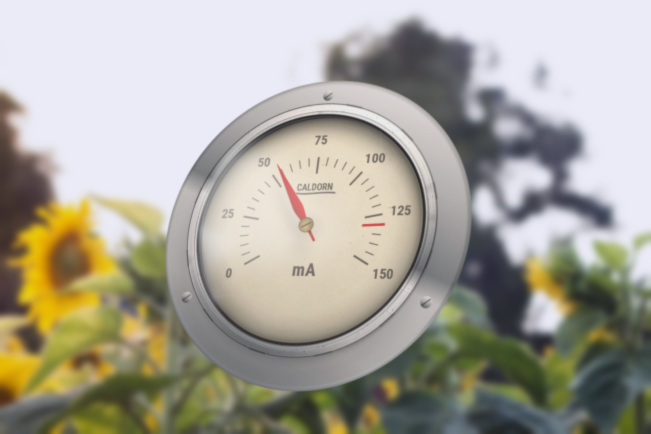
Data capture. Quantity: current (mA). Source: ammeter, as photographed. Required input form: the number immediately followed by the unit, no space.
55mA
